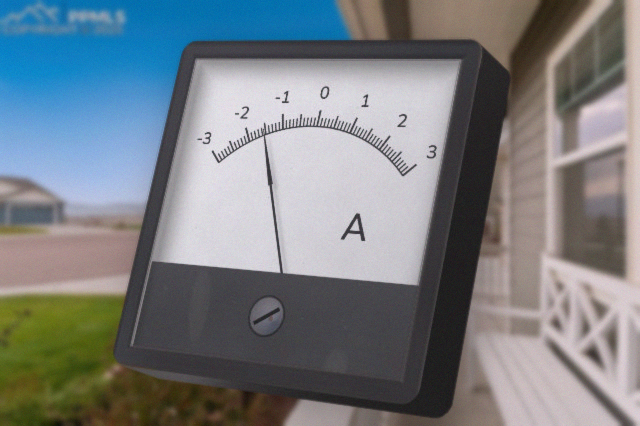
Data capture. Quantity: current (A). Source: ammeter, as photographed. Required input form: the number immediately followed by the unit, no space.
-1.5A
